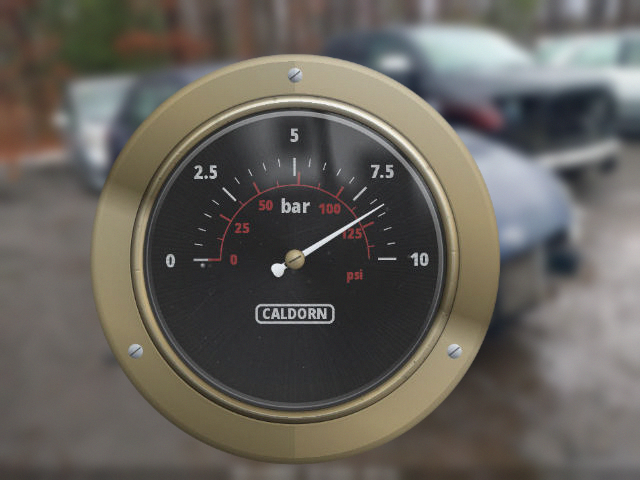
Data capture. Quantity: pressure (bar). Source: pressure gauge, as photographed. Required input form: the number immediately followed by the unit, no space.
8.25bar
